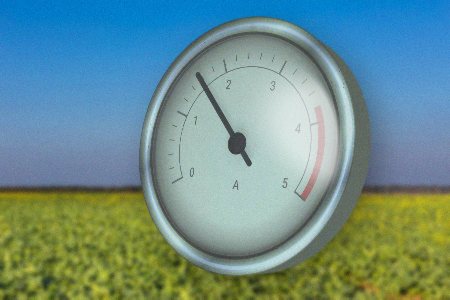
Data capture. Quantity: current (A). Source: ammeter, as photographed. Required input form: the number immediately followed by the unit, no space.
1.6A
